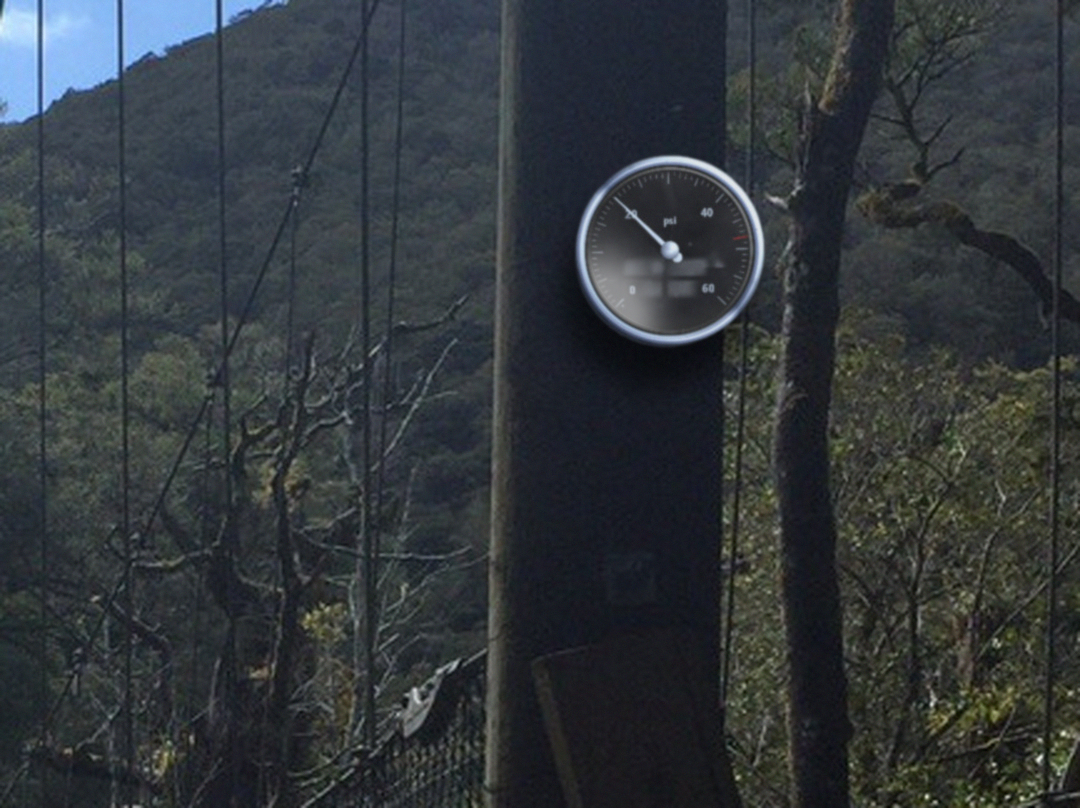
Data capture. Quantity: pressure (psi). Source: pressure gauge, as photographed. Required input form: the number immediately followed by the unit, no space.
20psi
